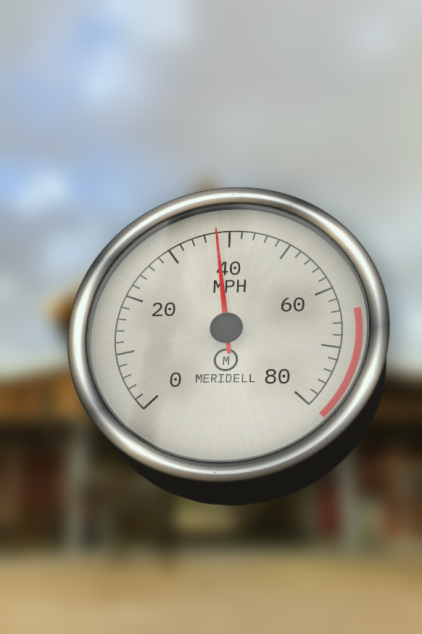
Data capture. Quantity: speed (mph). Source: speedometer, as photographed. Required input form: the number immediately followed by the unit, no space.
38mph
